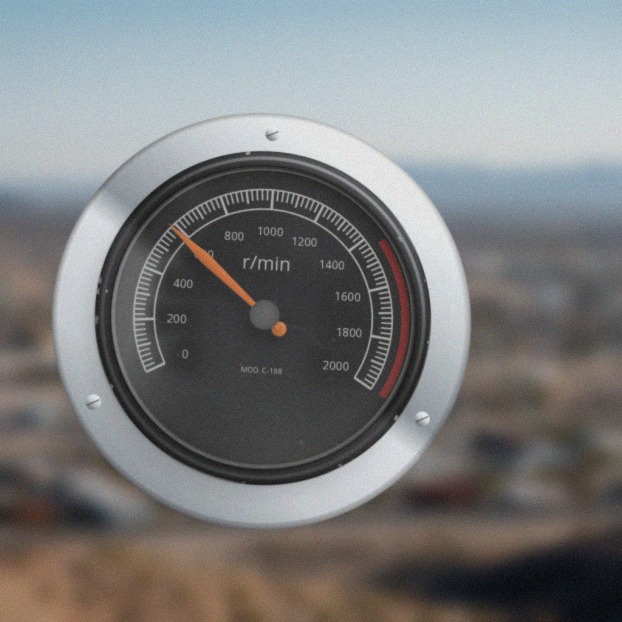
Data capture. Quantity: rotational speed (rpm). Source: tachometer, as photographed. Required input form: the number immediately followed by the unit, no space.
580rpm
